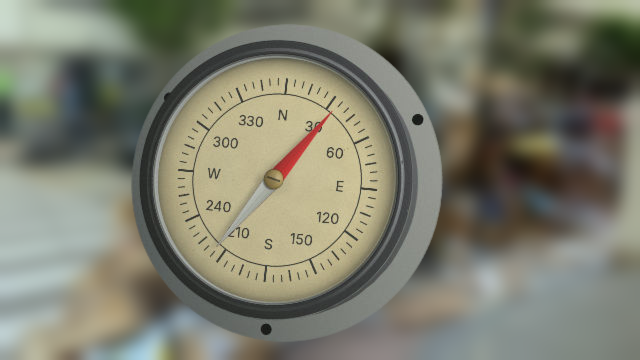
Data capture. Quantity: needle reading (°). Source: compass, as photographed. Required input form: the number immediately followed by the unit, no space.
35°
